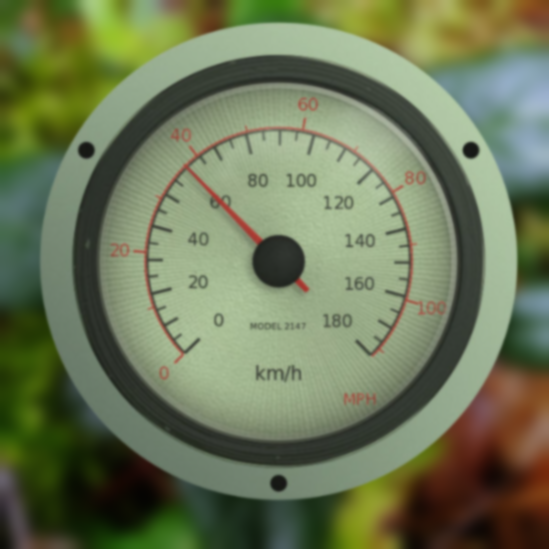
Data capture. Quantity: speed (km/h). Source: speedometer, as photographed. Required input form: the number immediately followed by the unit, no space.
60km/h
